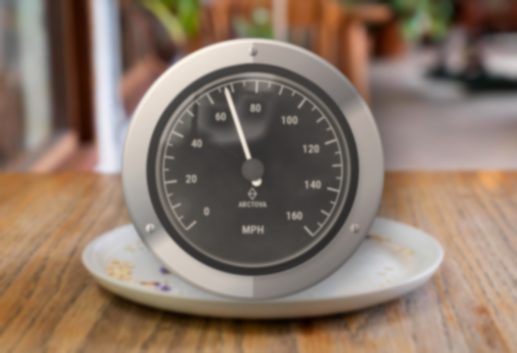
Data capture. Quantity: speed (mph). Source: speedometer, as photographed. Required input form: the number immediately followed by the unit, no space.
67.5mph
